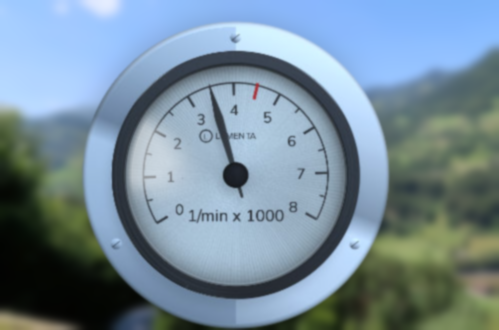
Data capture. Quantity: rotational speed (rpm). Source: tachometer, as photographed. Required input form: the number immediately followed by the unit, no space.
3500rpm
